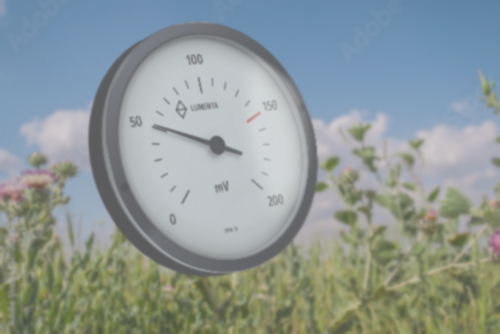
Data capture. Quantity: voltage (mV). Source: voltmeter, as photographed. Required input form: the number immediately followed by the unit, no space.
50mV
